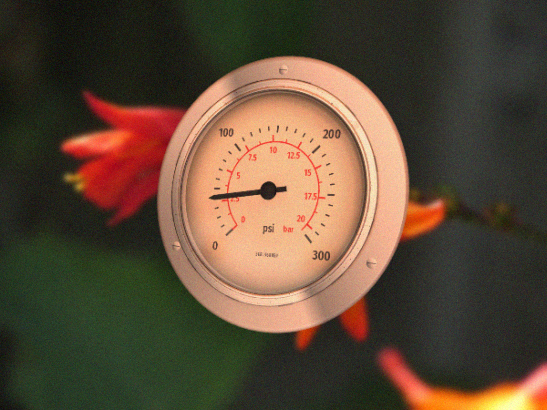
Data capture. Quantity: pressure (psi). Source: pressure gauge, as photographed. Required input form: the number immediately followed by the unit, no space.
40psi
